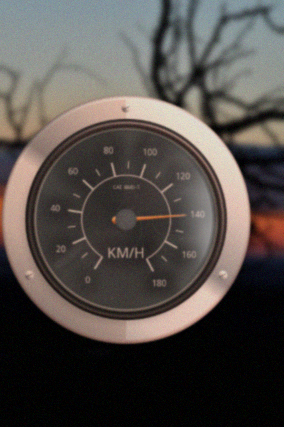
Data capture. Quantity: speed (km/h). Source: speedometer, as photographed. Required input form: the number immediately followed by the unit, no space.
140km/h
